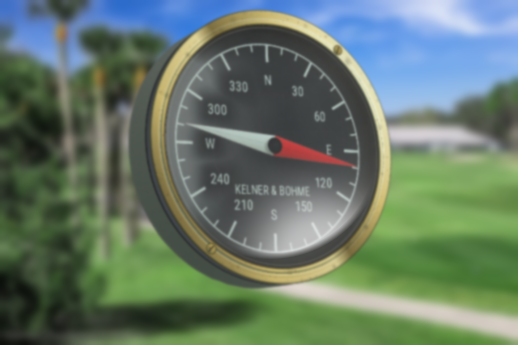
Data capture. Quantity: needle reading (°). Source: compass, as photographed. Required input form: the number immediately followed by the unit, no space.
100°
